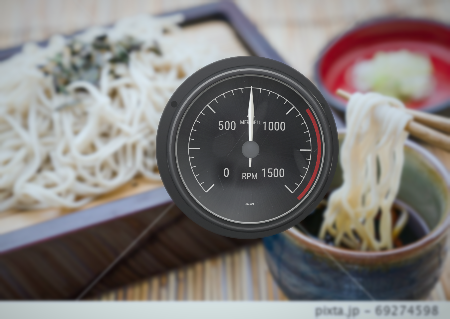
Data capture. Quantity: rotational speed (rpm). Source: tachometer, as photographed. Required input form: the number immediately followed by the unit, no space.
750rpm
